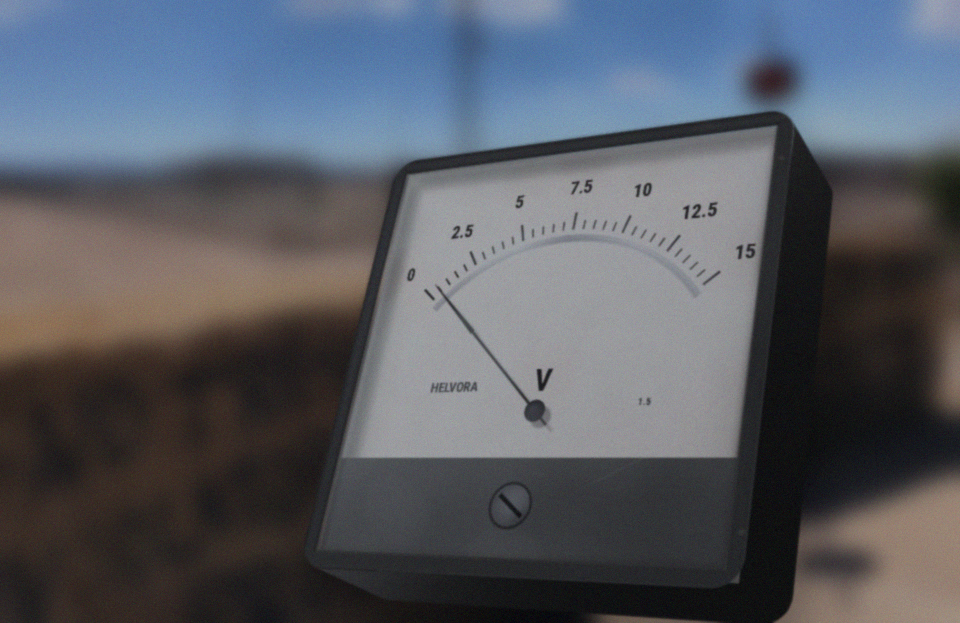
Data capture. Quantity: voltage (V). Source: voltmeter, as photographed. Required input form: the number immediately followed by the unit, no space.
0.5V
